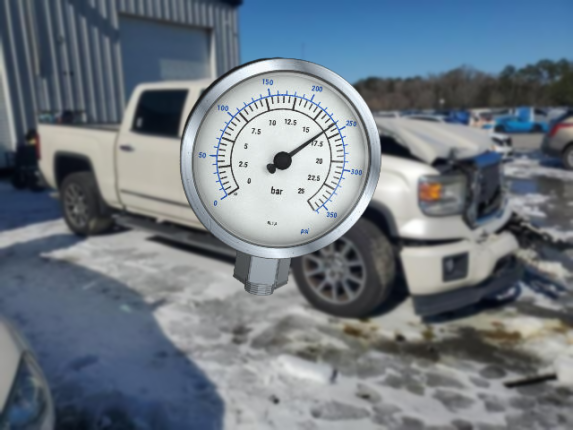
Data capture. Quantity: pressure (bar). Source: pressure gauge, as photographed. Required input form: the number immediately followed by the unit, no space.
16.5bar
